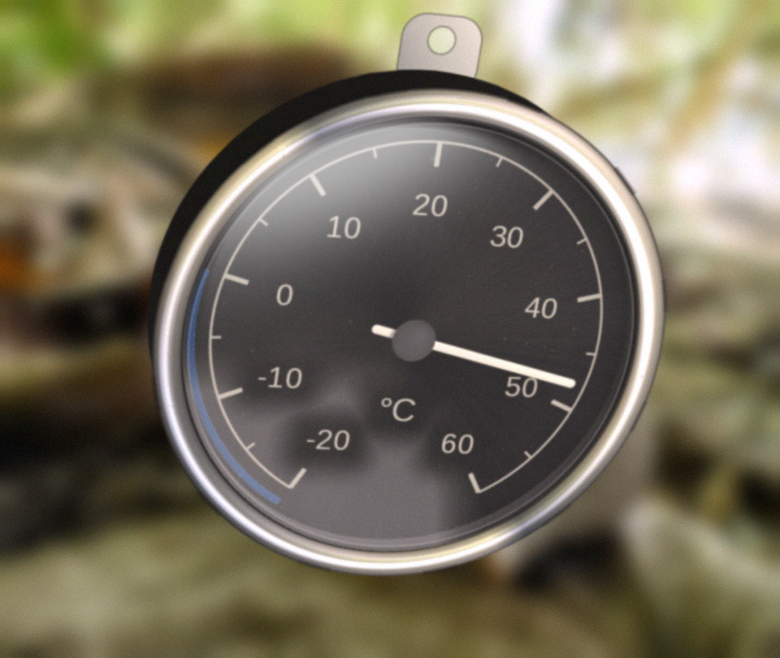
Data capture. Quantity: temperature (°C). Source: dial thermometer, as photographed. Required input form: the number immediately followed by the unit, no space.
47.5°C
